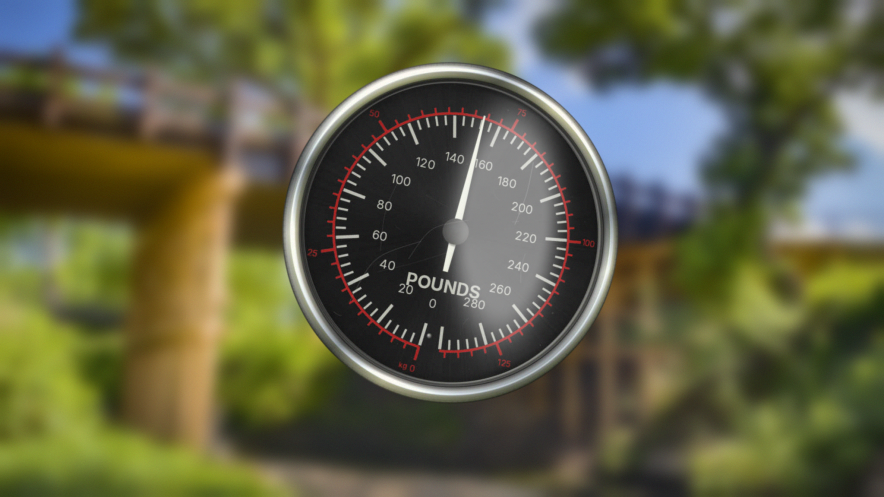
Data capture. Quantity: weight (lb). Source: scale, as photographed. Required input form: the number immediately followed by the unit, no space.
152lb
